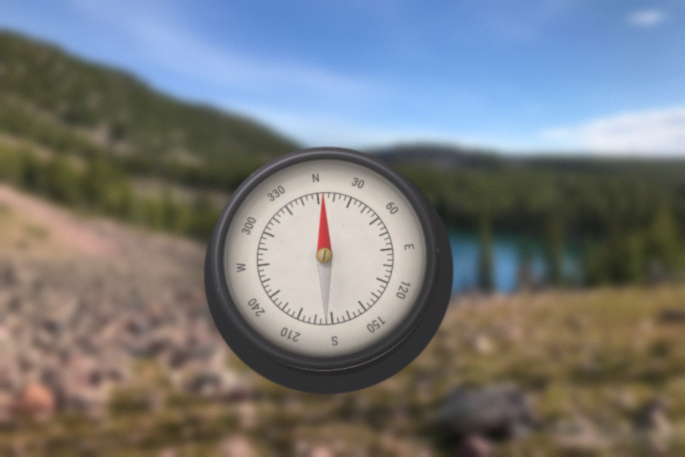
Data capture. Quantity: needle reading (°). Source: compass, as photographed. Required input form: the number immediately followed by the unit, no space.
5°
